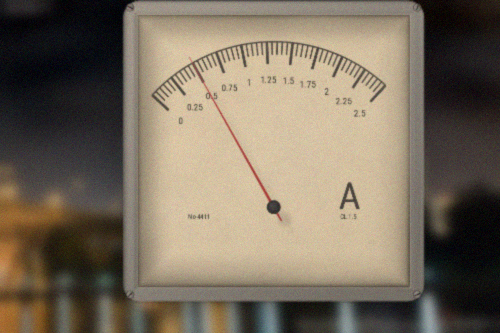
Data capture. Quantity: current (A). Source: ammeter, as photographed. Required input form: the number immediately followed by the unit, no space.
0.5A
